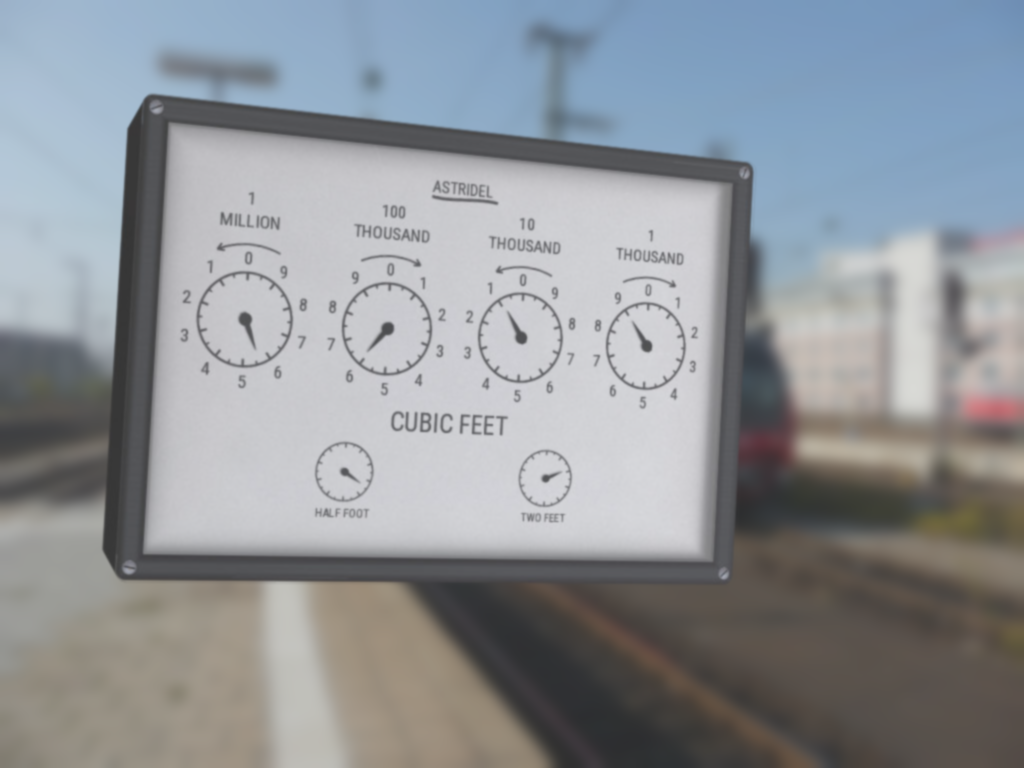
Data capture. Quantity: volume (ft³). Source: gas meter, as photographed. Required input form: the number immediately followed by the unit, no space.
560900ft³
